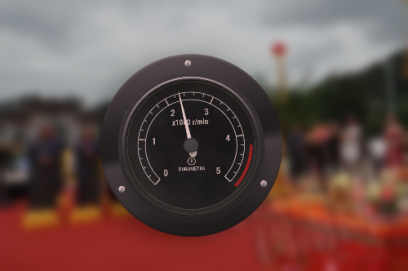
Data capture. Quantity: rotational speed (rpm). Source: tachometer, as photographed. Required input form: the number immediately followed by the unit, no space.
2300rpm
